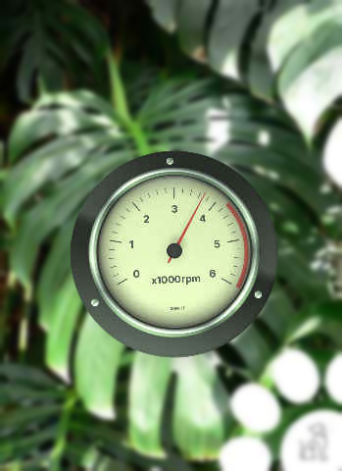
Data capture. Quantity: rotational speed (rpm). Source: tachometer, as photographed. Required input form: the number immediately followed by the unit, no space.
3700rpm
